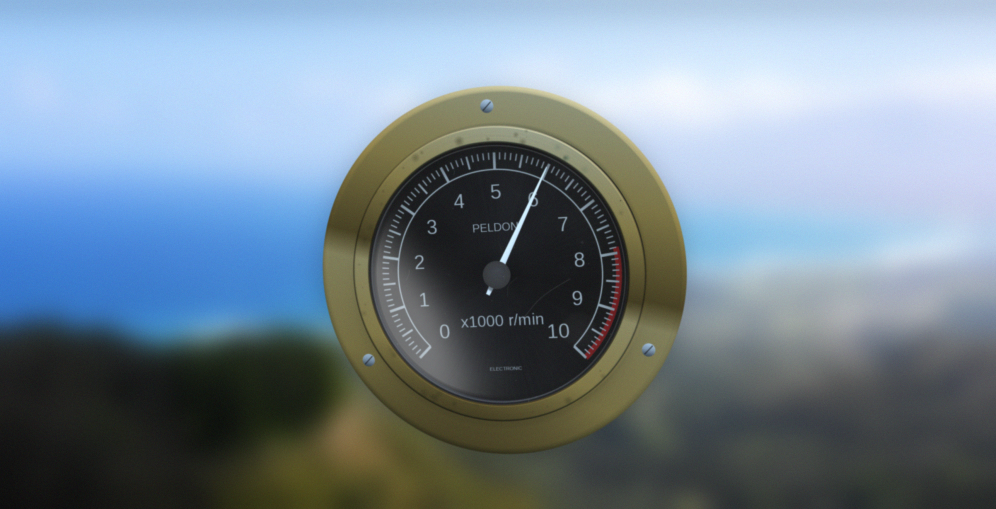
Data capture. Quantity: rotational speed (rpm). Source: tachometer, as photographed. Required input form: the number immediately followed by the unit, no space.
6000rpm
